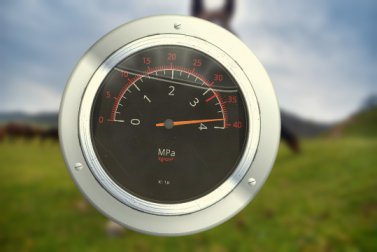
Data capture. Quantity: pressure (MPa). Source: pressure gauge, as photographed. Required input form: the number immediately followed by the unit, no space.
3.8MPa
